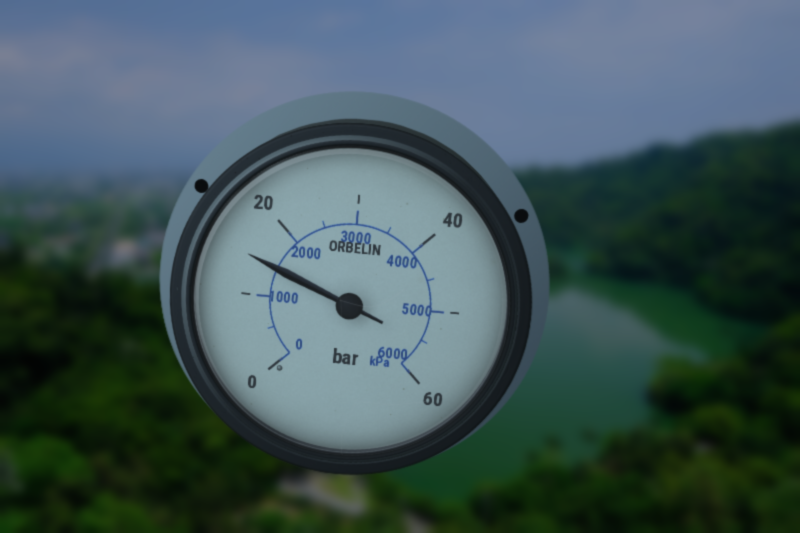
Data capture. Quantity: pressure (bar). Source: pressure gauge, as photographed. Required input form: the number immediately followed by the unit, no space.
15bar
